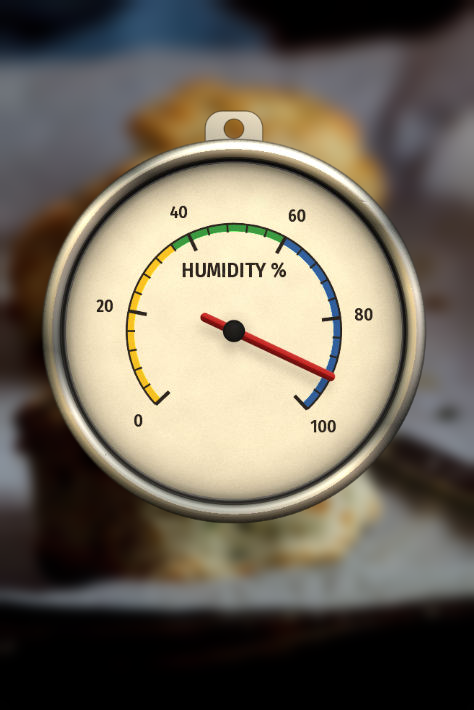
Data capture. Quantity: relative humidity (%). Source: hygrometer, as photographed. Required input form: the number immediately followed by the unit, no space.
92%
